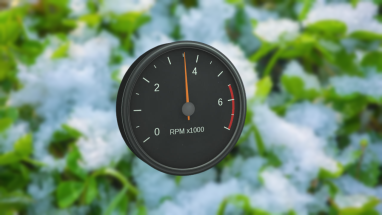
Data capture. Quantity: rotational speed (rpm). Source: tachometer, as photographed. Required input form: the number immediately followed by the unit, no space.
3500rpm
